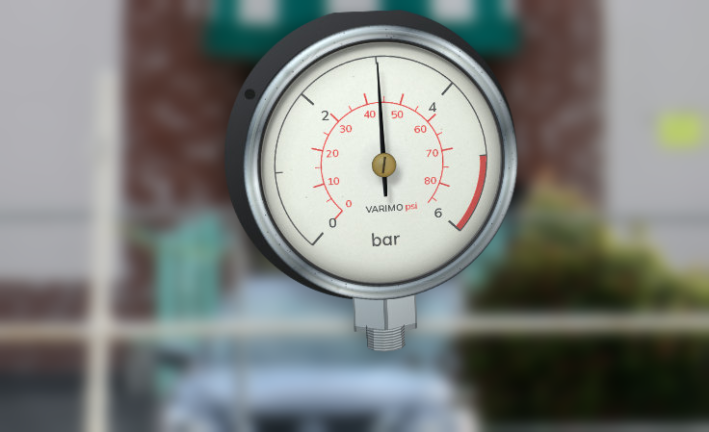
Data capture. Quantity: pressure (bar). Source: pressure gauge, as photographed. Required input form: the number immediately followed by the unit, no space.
3bar
